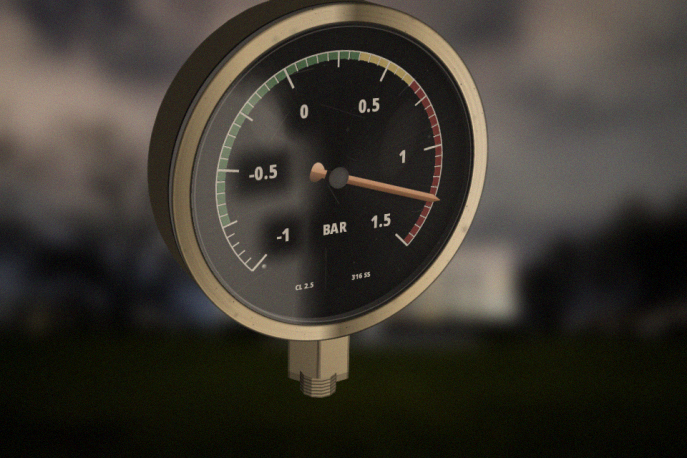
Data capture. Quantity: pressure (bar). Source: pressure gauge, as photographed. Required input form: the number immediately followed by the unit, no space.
1.25bar
